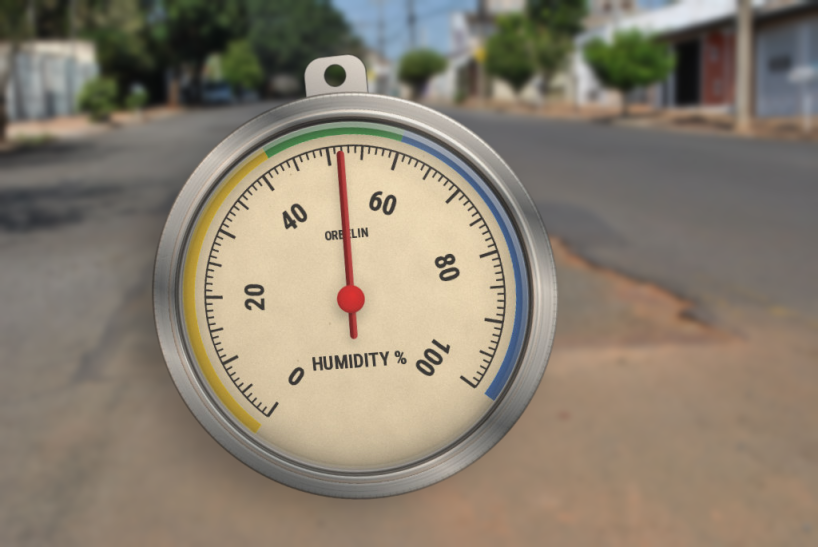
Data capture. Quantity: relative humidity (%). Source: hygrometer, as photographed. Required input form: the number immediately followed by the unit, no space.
52%
